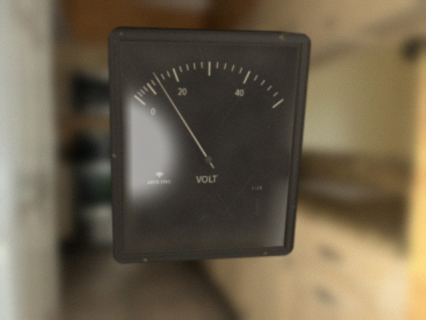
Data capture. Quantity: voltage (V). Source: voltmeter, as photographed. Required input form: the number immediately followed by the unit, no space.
14V
